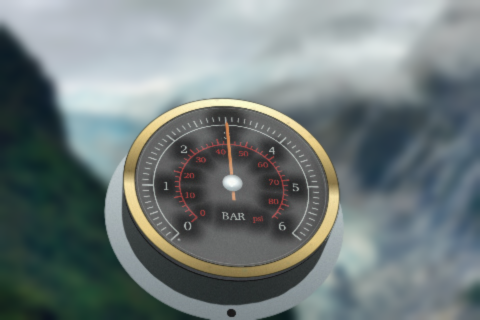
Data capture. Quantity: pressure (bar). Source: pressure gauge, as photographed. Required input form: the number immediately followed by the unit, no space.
3bar
